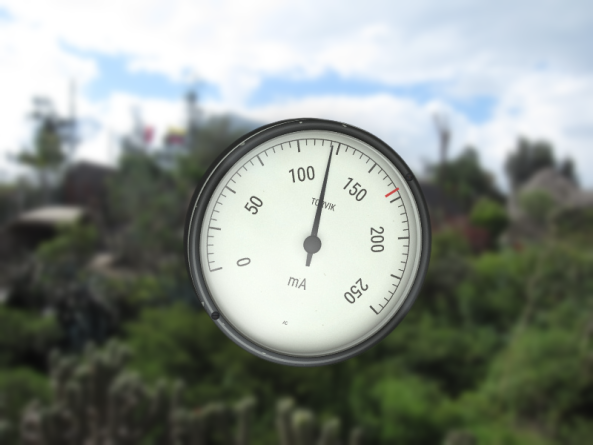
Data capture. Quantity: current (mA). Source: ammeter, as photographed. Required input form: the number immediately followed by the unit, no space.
120mA
